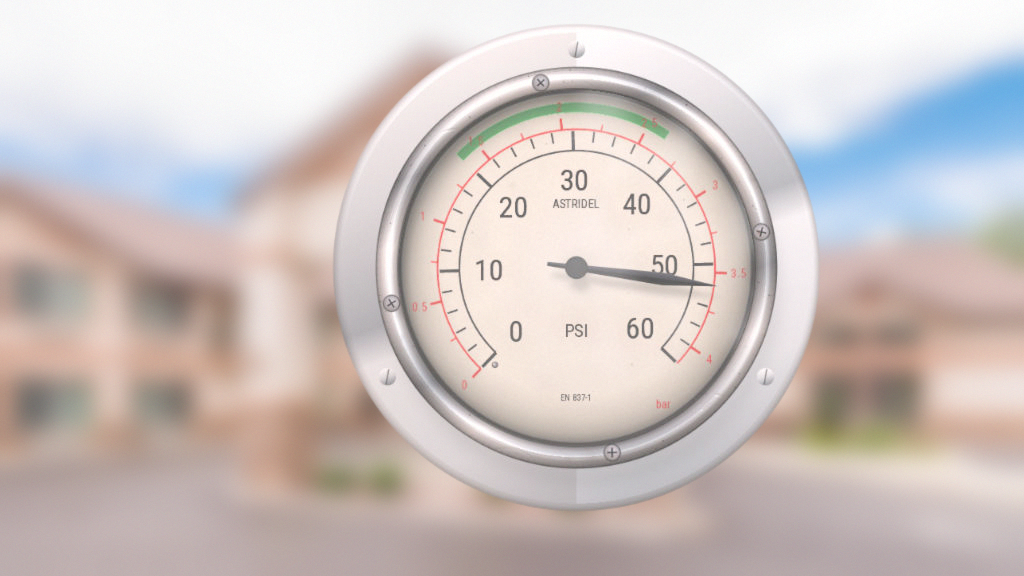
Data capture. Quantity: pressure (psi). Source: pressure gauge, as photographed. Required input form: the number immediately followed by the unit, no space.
52psi
